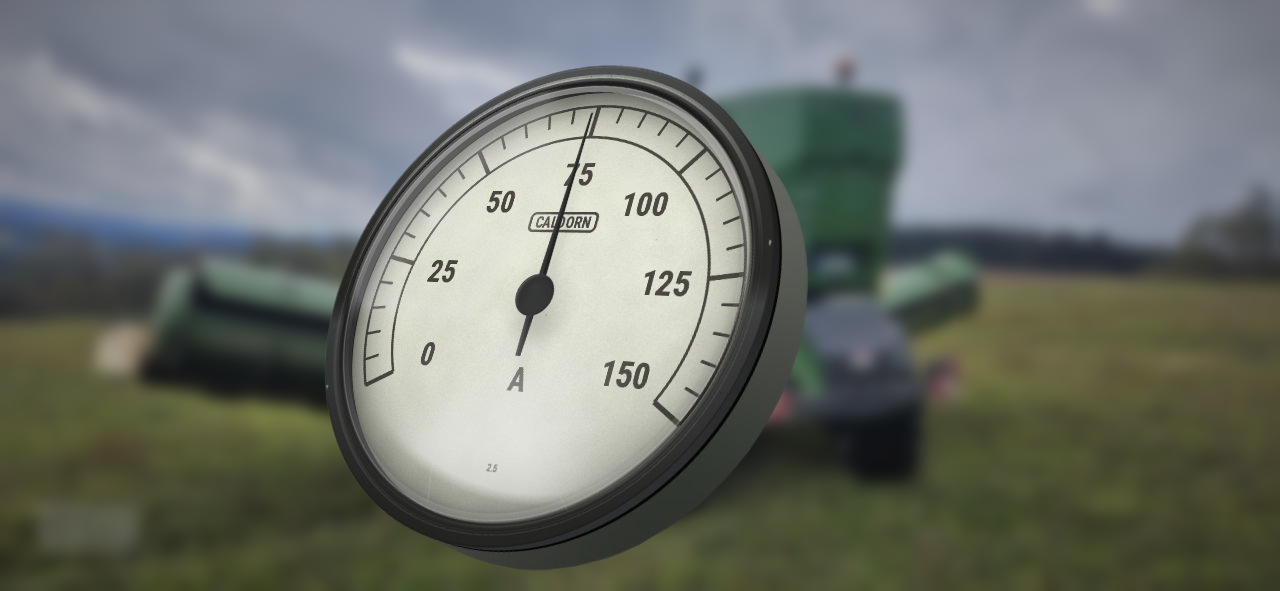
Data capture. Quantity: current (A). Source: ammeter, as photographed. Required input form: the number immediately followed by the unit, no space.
75A
